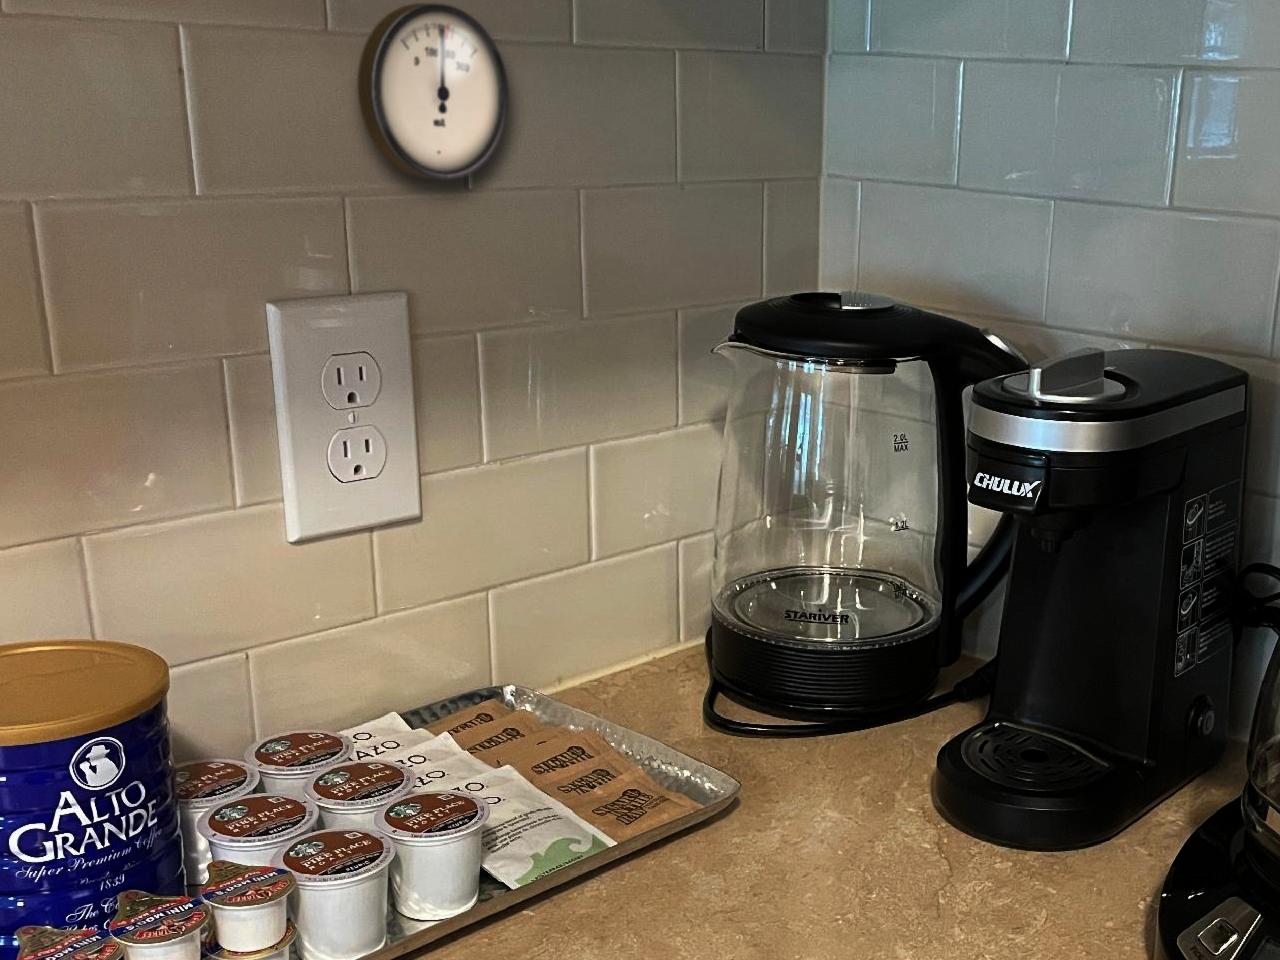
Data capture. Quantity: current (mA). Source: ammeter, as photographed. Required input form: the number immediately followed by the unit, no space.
150mA
